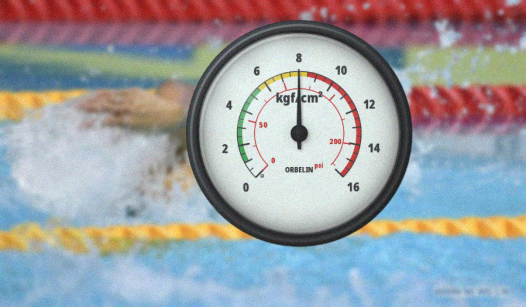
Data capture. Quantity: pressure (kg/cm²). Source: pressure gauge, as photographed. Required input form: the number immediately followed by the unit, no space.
8kg/cm²
